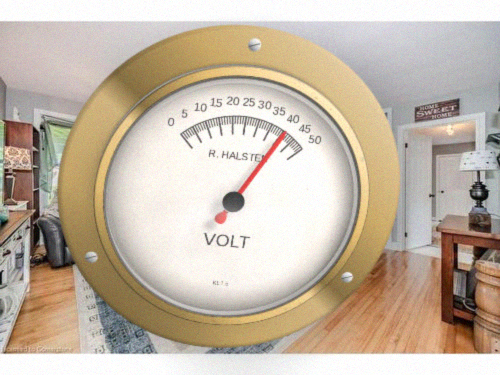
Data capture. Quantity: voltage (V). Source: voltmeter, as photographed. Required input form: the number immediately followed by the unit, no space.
40V
